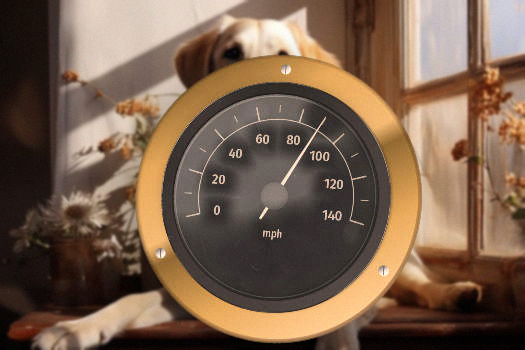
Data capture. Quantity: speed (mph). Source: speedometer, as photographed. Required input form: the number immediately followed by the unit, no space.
90mph
